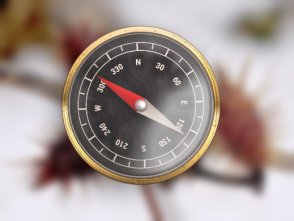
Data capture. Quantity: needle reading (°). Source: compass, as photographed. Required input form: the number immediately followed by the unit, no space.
307.5°
